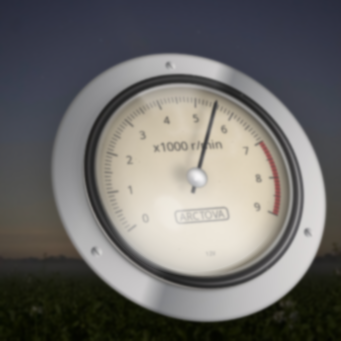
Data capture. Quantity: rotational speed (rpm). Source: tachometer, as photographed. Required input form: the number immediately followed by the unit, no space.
5500rpm
